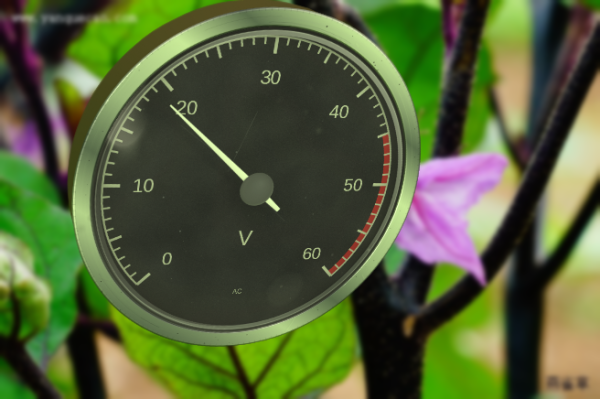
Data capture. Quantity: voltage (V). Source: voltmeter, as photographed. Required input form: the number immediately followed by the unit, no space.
19V
